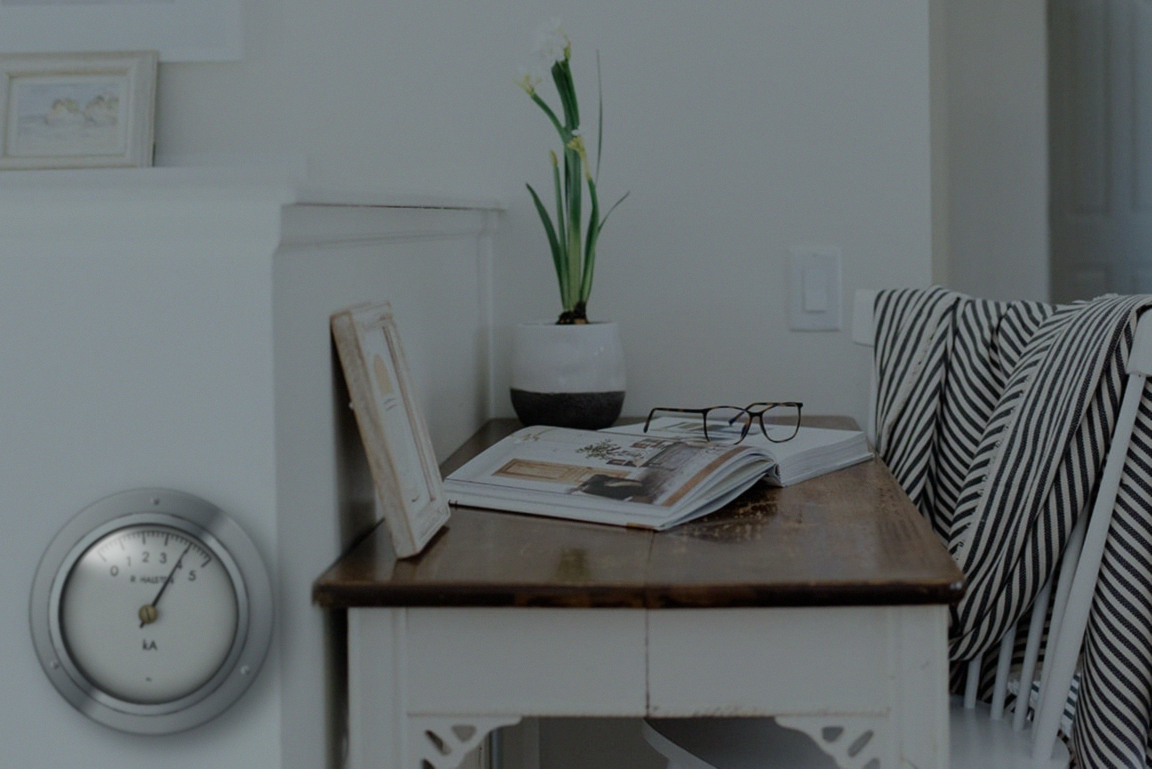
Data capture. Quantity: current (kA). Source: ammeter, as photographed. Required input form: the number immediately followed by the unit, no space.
4kA
